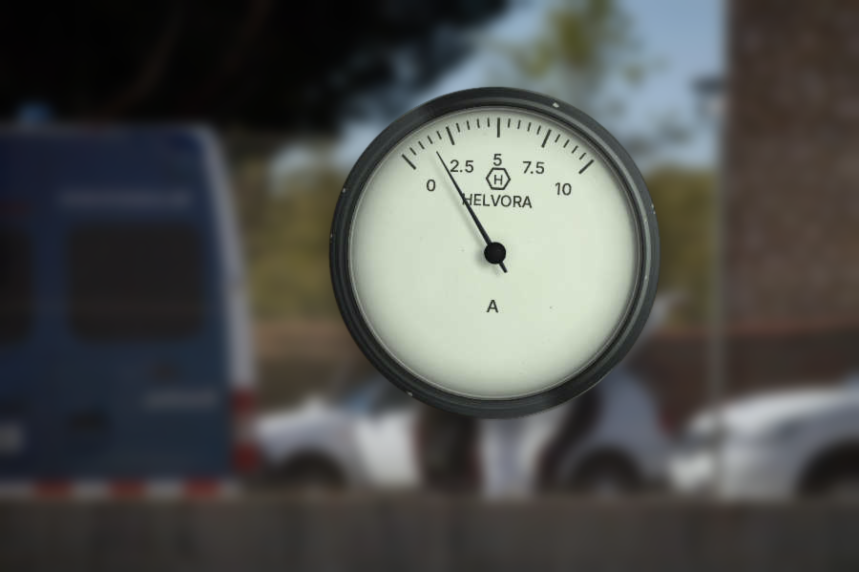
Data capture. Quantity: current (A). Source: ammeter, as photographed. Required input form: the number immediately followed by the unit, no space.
1.5A
